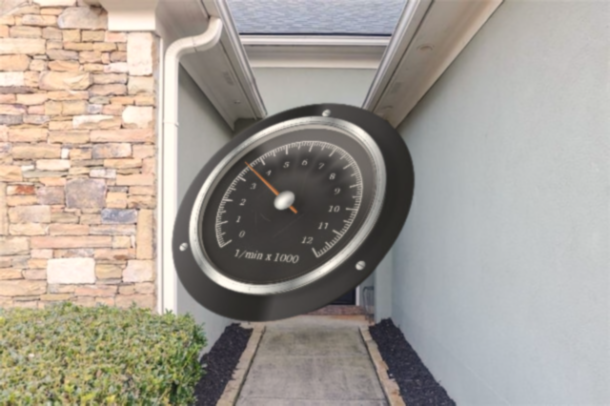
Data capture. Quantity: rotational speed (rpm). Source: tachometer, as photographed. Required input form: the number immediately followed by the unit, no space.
3500rpm
